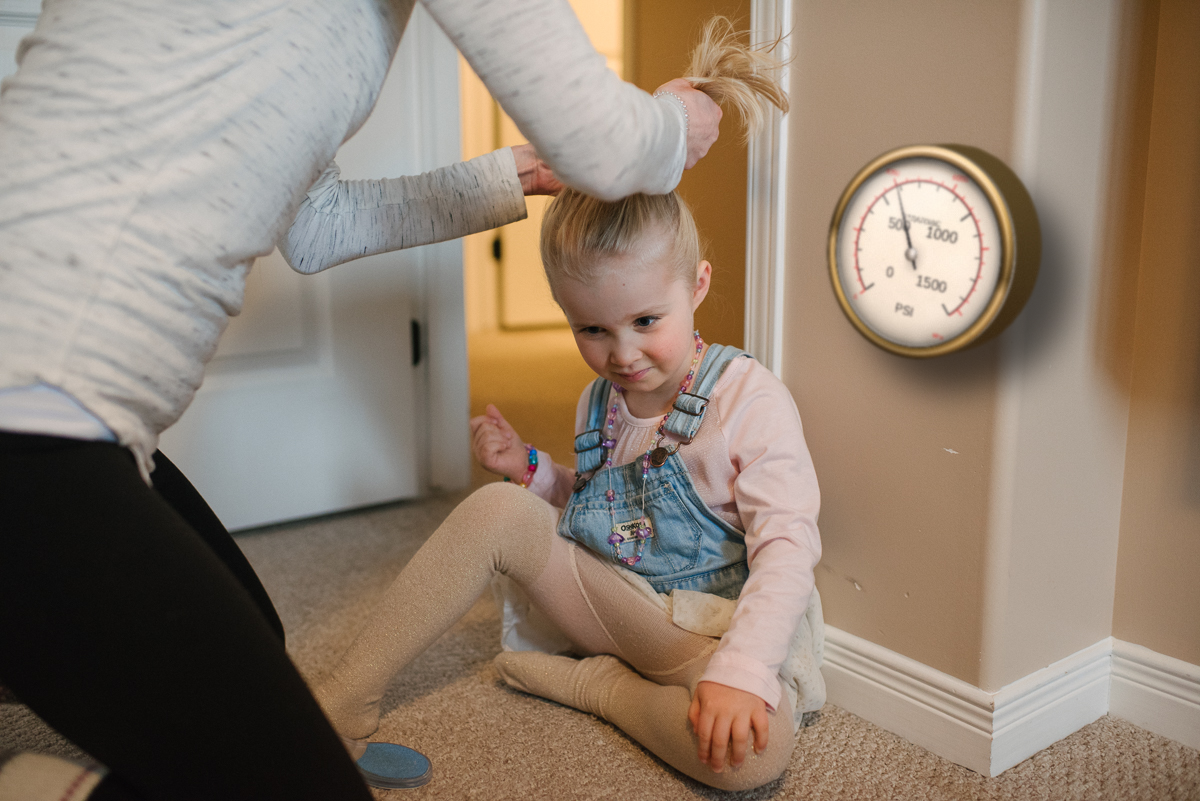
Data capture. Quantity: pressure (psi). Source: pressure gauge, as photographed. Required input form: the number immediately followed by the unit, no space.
600psi
